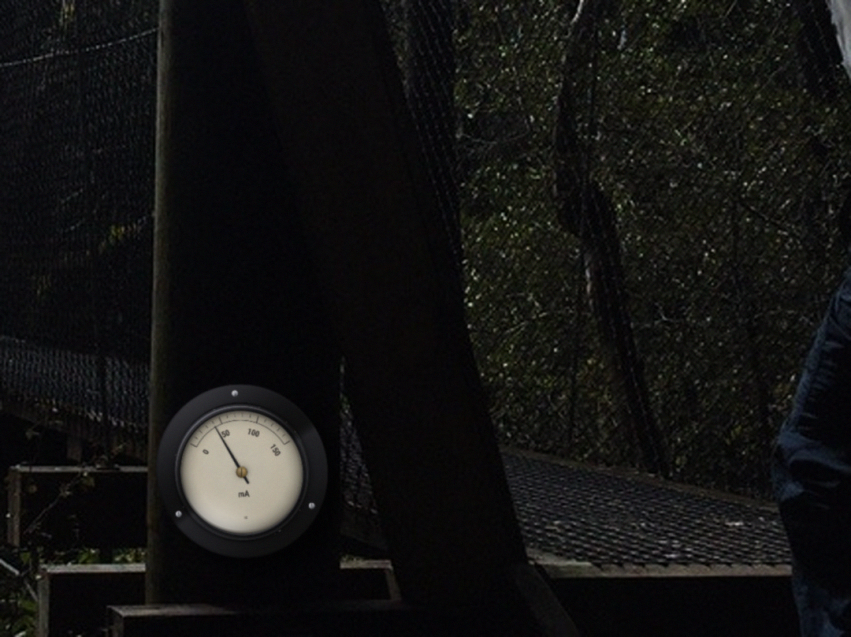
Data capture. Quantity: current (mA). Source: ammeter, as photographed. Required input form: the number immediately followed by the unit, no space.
40mA
